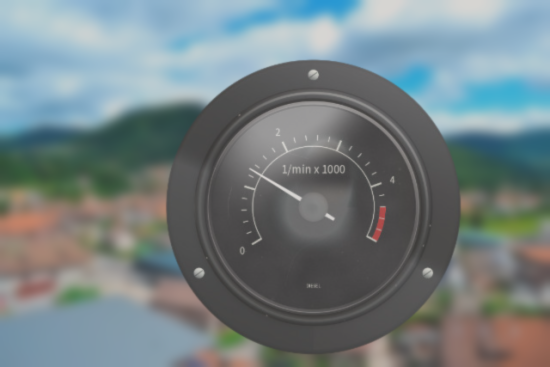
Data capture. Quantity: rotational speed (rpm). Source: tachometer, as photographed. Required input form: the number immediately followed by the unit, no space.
1300rpm
